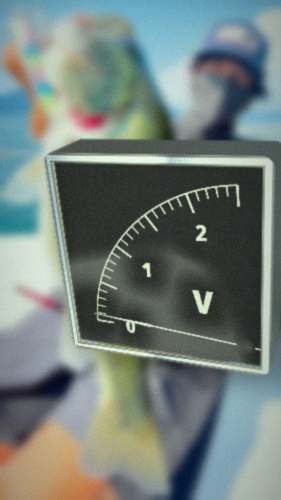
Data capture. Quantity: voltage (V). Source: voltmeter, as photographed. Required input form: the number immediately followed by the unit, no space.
0.1V
